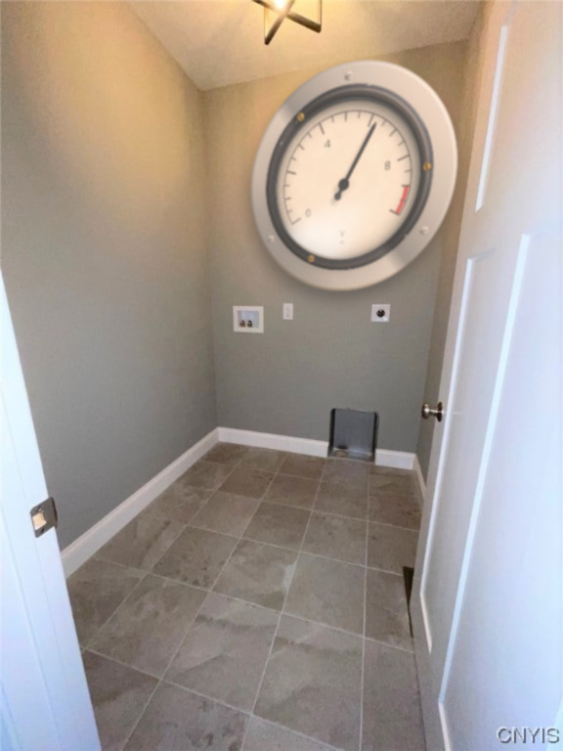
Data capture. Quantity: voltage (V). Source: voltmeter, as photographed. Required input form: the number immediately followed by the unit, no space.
6.25V
